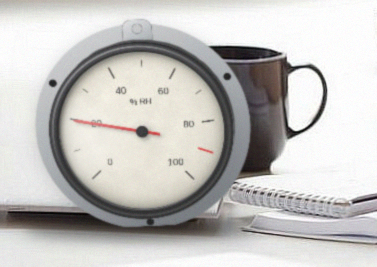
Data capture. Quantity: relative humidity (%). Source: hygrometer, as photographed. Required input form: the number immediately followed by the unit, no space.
20%
